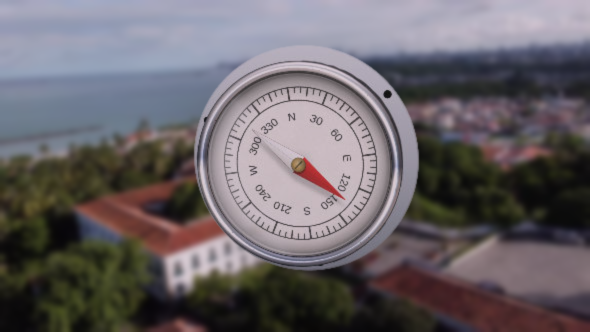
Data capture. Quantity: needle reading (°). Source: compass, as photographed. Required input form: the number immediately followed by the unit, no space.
135°
